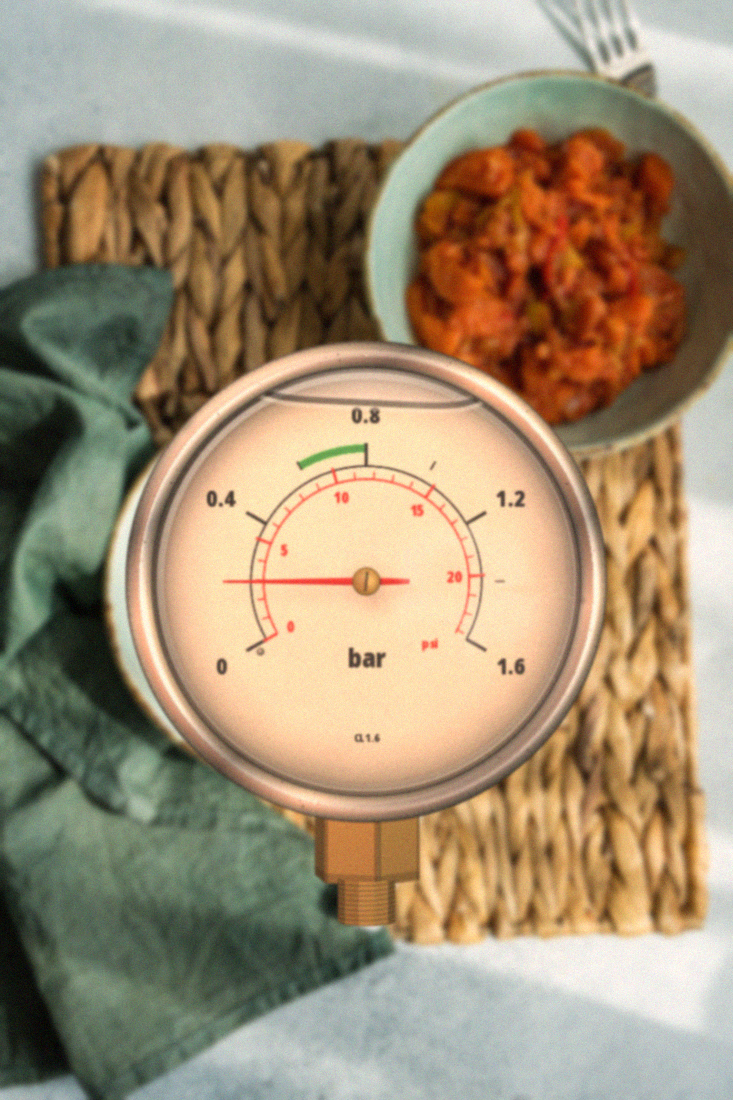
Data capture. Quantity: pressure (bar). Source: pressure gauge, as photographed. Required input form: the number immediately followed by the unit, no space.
0.2bar
